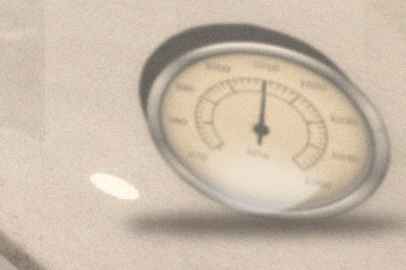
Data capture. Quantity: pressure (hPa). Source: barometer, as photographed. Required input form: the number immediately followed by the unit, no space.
1010hPa
